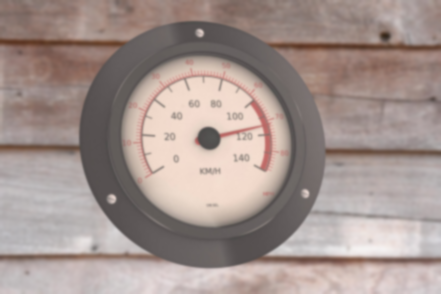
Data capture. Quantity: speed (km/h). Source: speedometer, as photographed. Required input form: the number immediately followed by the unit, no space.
115km/h
